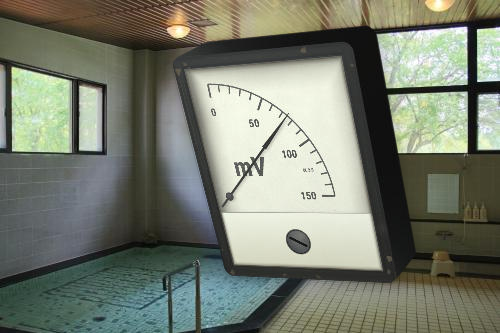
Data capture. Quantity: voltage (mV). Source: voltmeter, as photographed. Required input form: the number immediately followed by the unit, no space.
75mV
